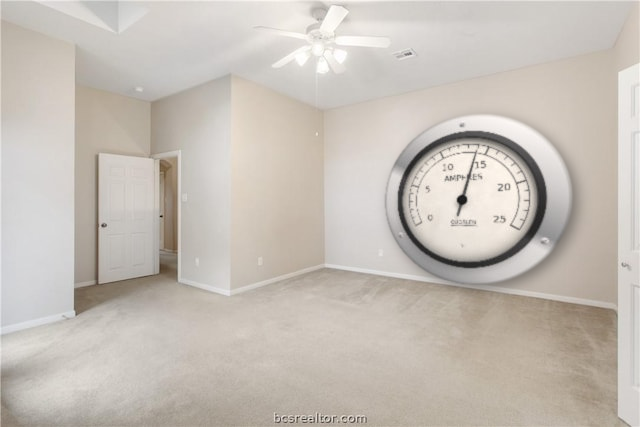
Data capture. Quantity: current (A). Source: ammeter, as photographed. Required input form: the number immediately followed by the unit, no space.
14A
